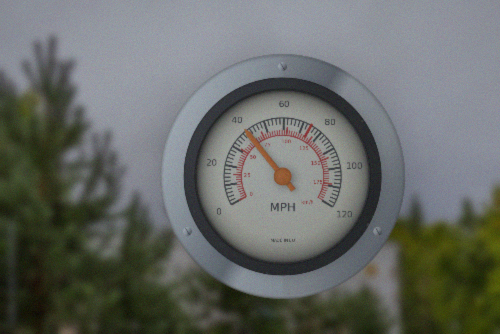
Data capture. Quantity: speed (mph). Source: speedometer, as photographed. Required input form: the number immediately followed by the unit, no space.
40mph
